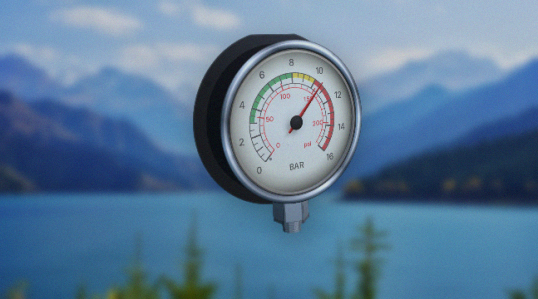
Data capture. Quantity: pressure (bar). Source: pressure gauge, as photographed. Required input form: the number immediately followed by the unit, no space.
10.5bar
